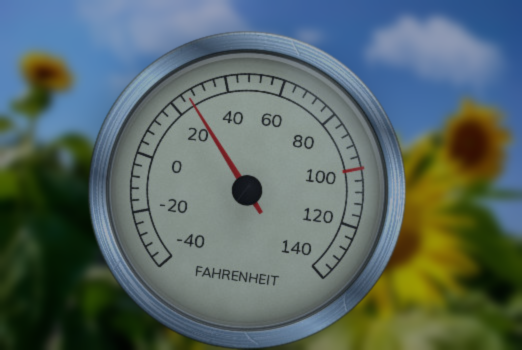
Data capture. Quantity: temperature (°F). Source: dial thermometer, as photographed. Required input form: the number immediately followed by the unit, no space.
26°F
